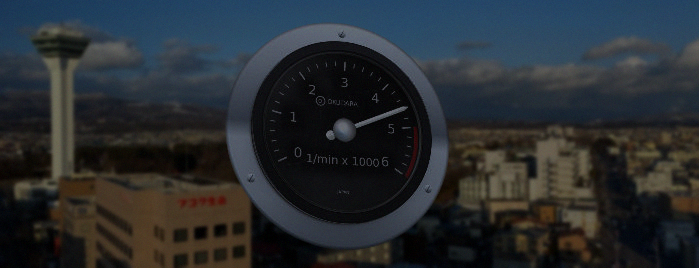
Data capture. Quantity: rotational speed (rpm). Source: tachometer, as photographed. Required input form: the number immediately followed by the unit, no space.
4600rpm
